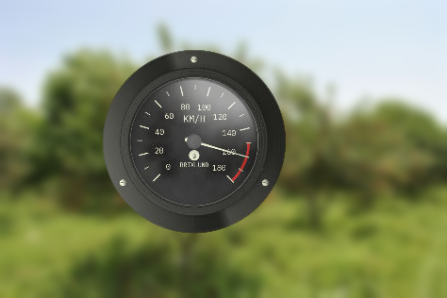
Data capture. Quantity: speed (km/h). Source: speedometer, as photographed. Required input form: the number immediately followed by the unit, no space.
160km/h
